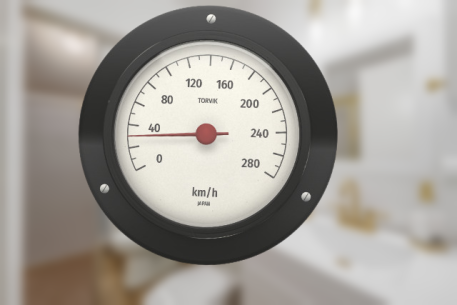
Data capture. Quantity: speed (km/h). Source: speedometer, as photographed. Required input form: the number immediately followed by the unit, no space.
30km/h
